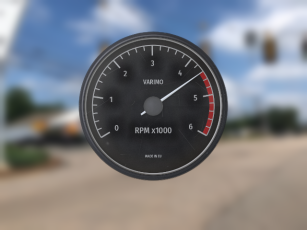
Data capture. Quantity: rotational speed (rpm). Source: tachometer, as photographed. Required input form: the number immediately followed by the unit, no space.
4400rpm
